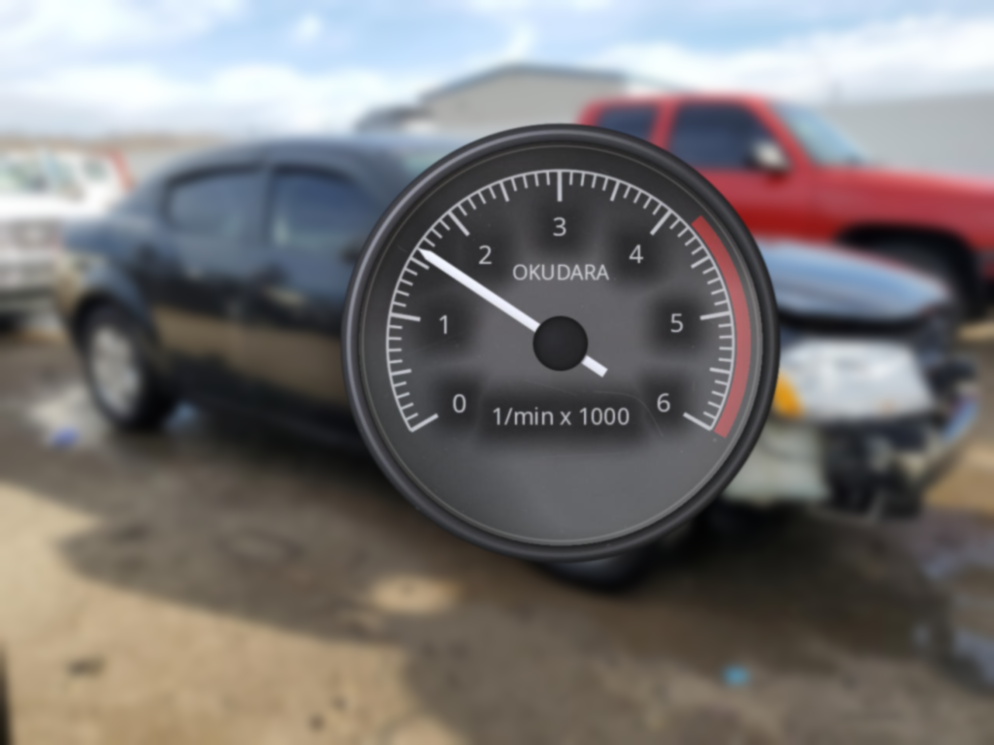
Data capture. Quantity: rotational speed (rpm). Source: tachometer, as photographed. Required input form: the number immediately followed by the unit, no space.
1600rpm
